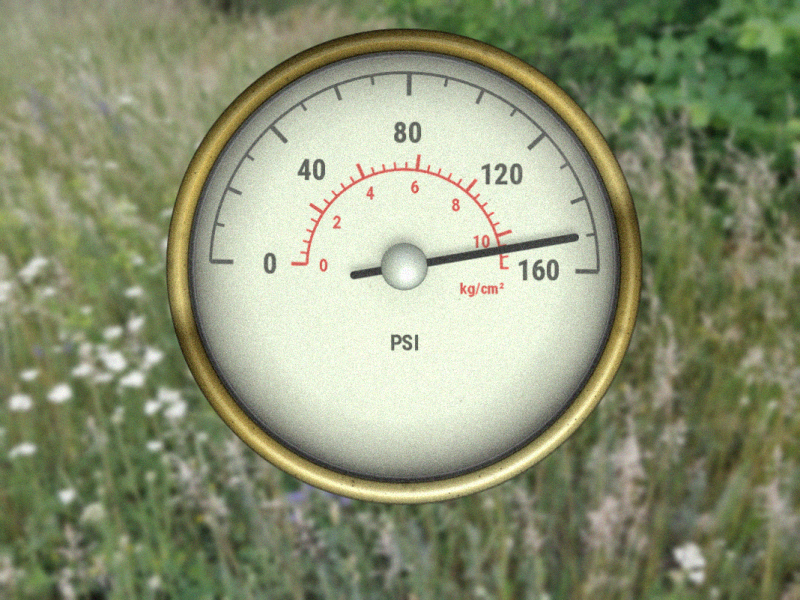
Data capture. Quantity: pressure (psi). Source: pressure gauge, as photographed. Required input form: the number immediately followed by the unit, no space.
150psi
